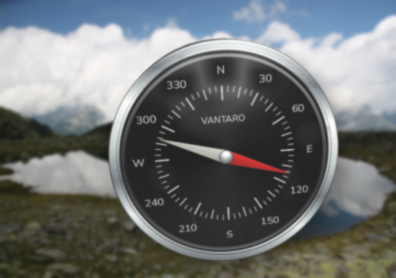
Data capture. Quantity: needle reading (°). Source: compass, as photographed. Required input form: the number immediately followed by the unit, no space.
110°
